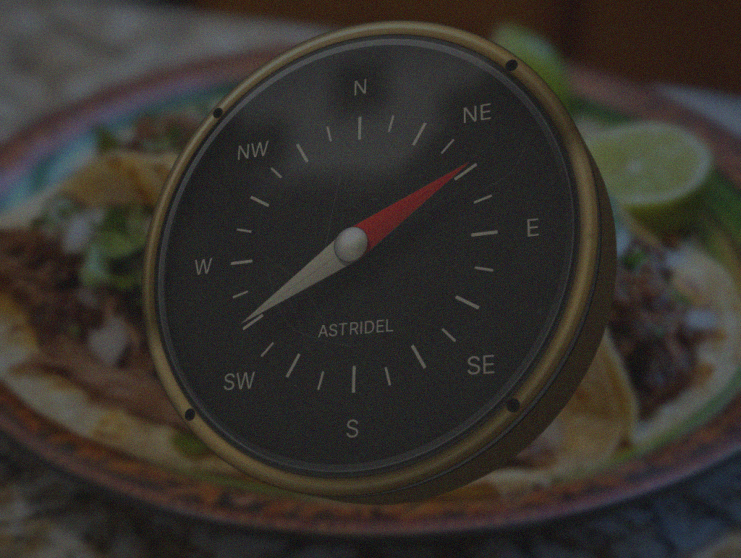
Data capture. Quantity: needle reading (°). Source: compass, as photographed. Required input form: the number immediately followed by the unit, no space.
60°
